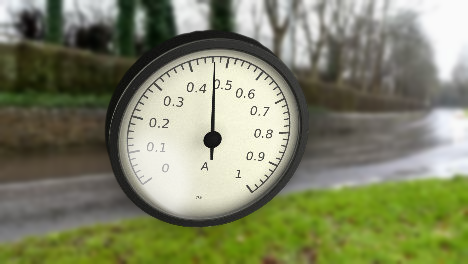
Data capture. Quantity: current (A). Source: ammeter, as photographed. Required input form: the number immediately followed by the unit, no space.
0.46A
